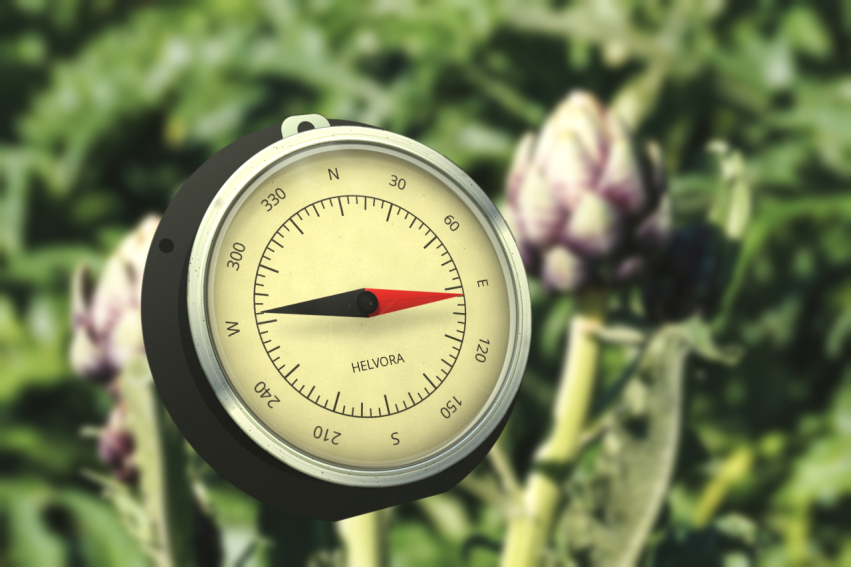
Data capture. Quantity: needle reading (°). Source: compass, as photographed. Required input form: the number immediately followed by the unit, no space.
95°
